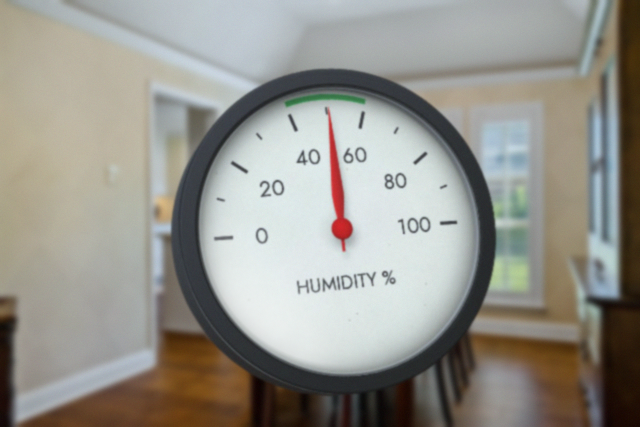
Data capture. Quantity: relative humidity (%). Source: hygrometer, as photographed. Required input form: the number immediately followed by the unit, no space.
50%
